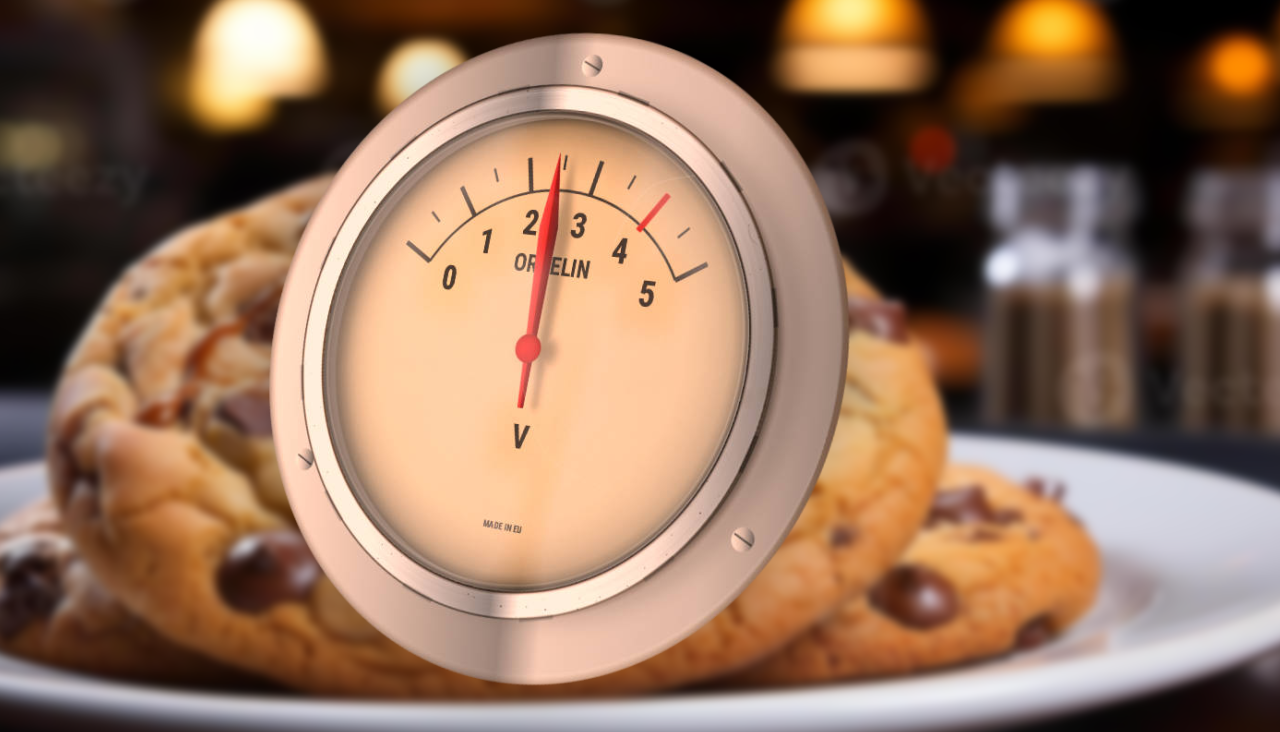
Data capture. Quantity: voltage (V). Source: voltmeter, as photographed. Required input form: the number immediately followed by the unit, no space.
2.5V
